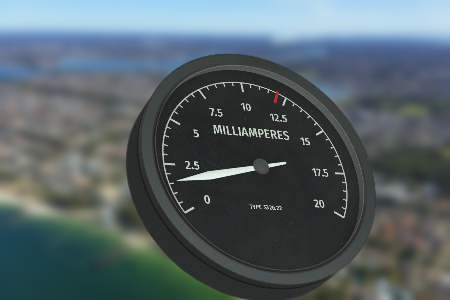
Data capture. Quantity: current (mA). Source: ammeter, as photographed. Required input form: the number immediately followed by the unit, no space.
1.5mA
